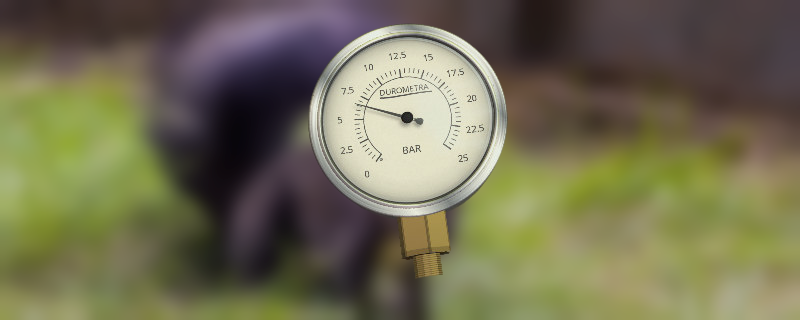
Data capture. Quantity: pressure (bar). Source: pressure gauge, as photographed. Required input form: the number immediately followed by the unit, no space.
6.5bar
